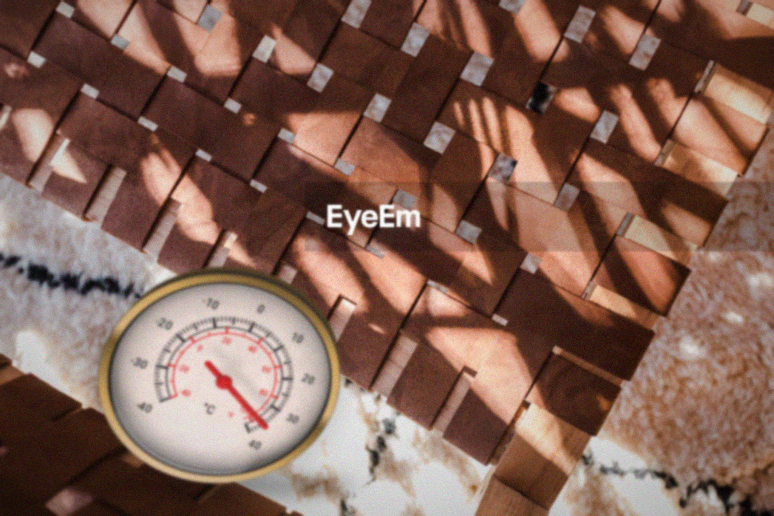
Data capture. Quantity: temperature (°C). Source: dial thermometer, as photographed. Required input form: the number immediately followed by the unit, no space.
35°C
